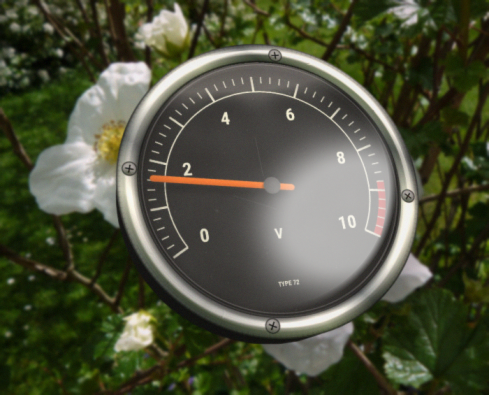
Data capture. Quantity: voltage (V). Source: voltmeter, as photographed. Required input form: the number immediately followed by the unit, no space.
1.6V
